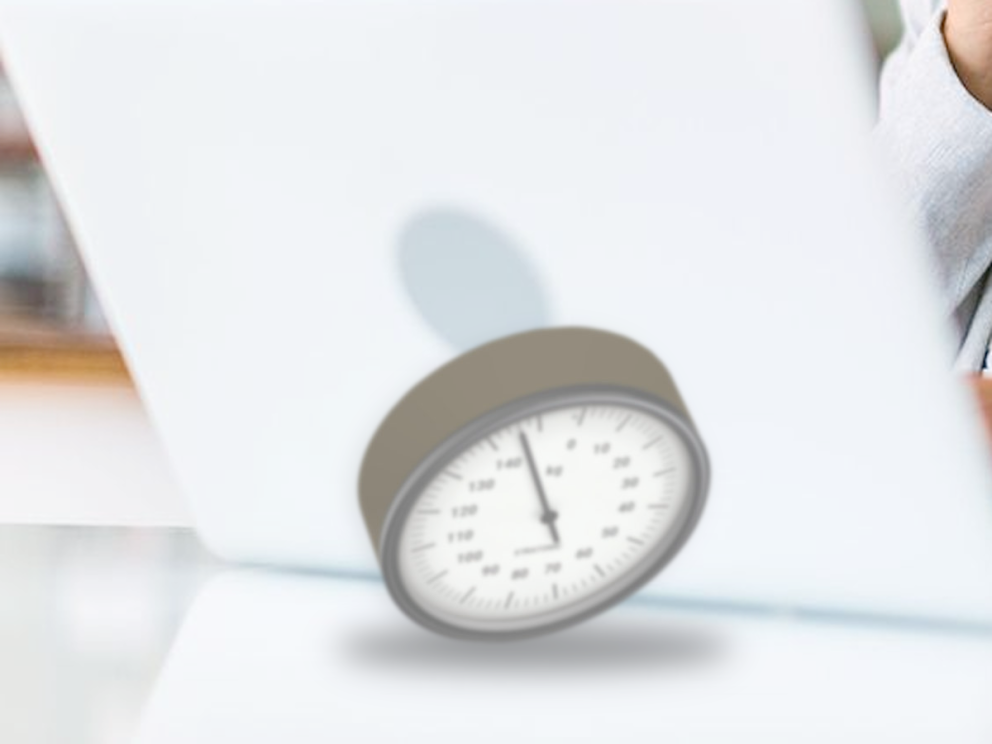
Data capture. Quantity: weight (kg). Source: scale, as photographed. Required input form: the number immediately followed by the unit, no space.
146kg
